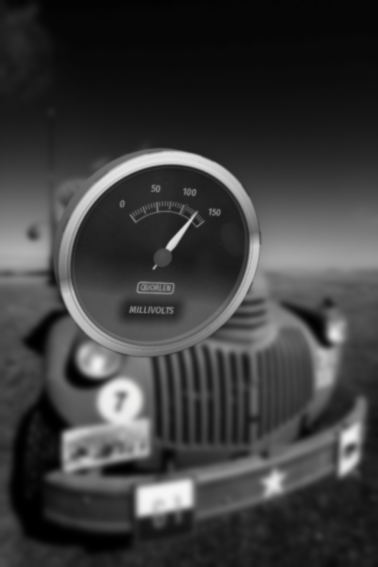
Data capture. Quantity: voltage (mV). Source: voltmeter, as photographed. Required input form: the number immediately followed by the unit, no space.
125mV
